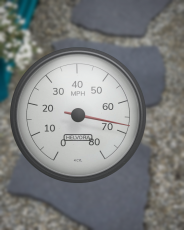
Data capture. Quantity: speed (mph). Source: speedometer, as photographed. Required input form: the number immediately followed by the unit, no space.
67.5mph
